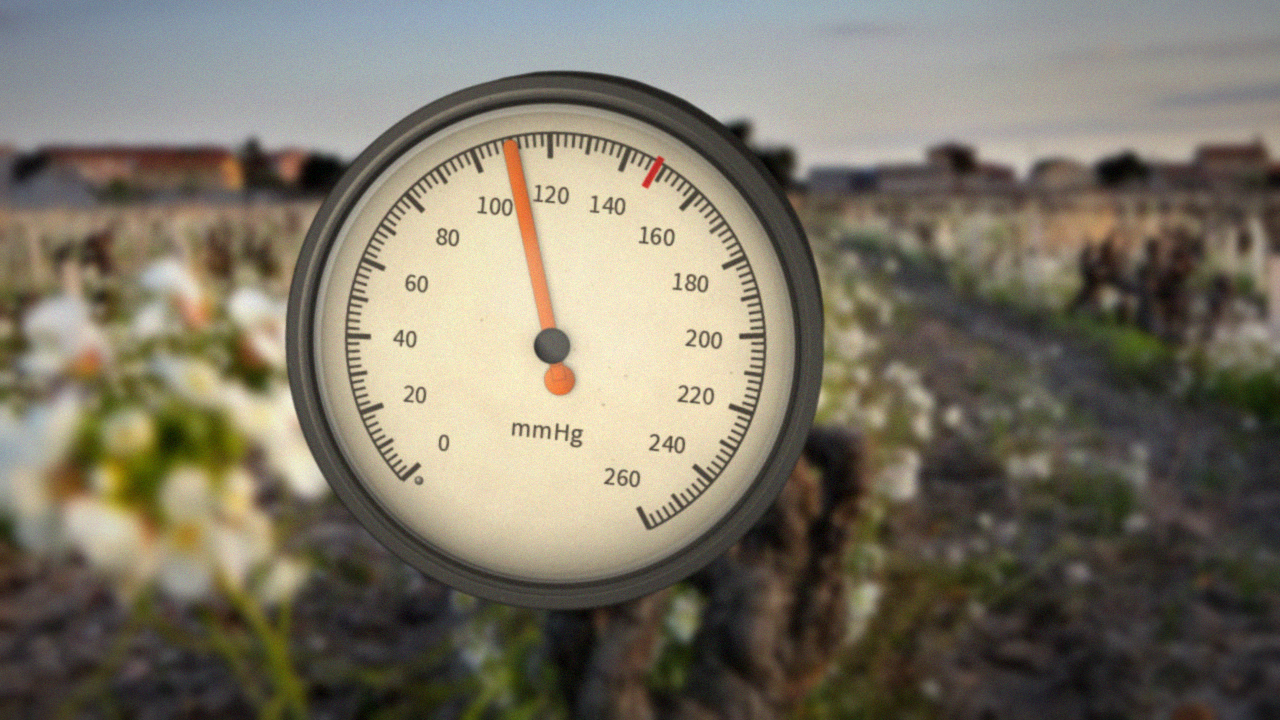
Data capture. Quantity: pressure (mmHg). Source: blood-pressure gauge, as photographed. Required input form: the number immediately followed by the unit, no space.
110mmHg
